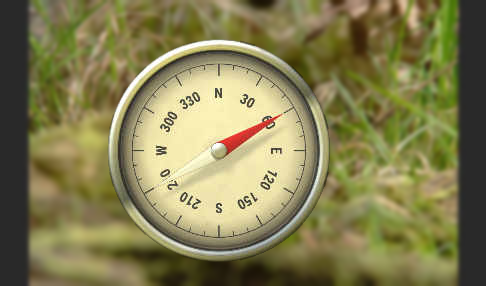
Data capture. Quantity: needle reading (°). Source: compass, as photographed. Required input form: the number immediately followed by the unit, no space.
60°
